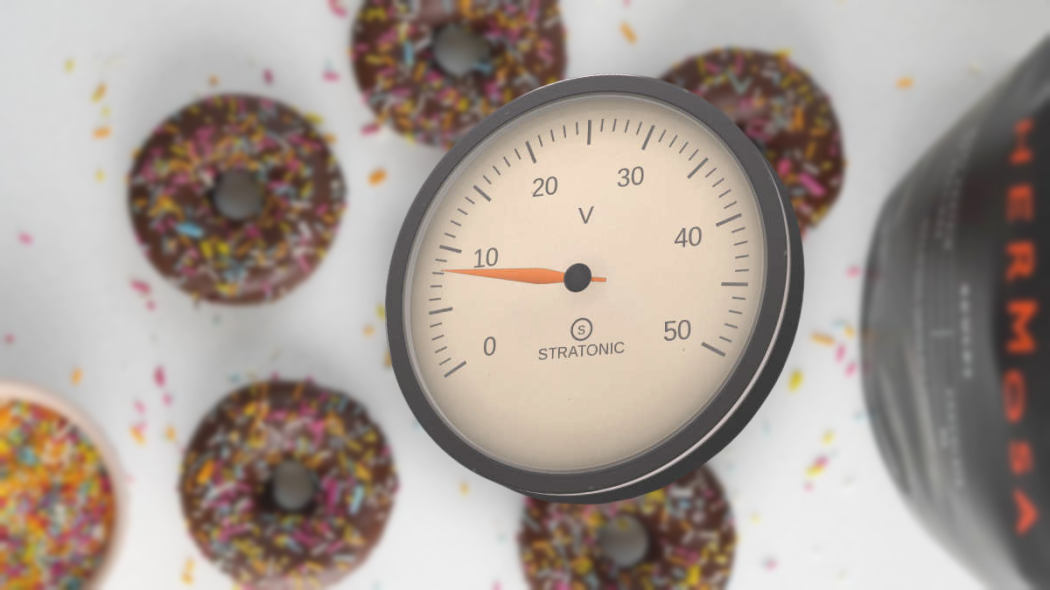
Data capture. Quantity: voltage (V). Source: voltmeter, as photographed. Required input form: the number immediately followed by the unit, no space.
8V
